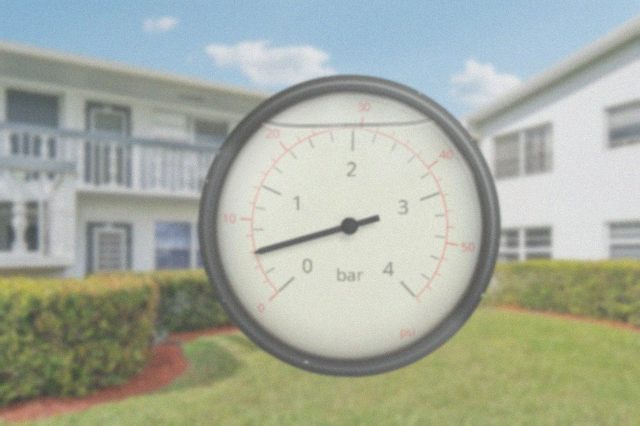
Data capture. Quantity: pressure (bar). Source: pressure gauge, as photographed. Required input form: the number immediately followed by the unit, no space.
0.4bar
